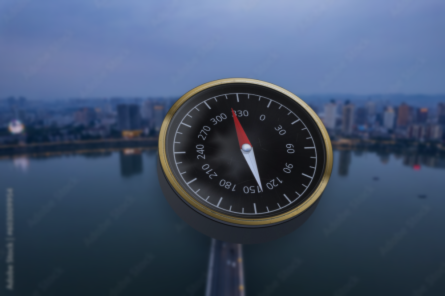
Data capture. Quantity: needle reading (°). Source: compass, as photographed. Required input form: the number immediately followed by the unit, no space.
320°
